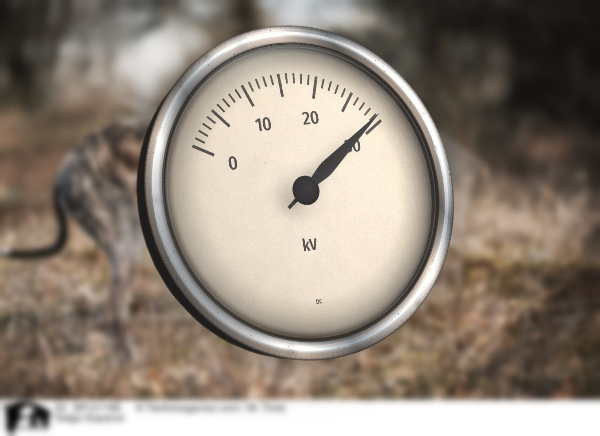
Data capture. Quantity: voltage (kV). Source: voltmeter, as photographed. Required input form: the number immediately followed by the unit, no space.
29kV
